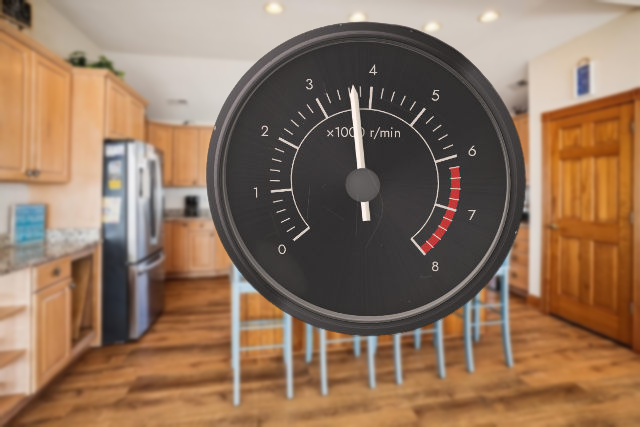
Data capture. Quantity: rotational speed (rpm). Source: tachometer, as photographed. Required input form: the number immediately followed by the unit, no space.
3700rpm
